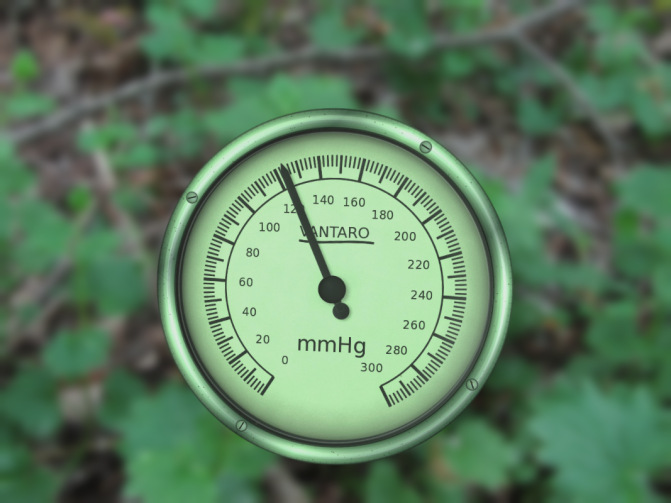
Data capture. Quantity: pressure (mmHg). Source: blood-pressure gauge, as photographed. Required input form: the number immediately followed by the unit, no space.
124mmHg
